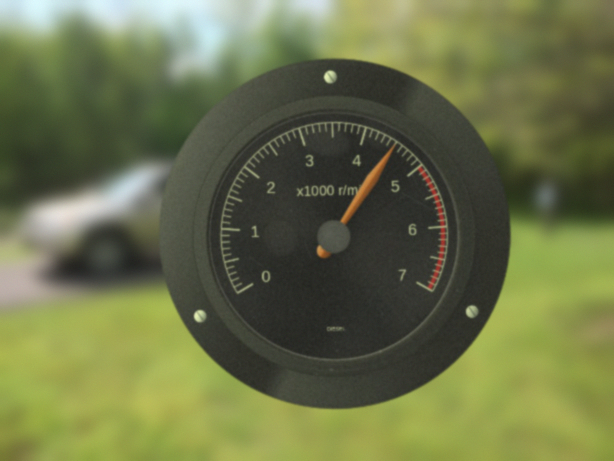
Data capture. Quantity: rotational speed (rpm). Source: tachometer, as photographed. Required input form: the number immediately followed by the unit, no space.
4500rpm
